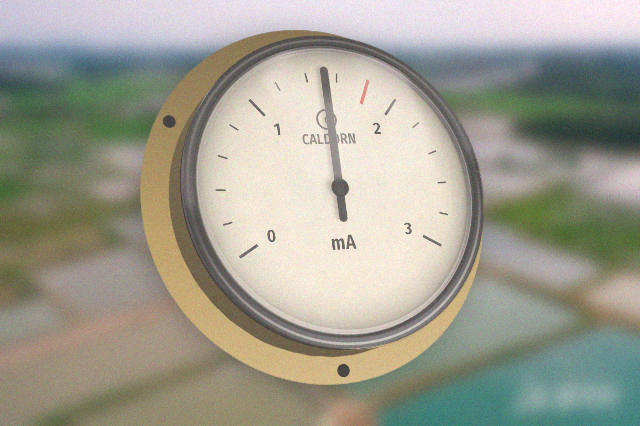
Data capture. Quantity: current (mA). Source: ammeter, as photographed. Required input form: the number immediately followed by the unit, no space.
1.5mA
